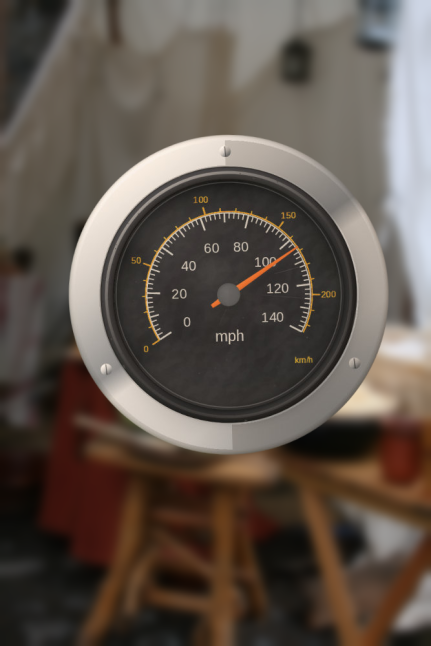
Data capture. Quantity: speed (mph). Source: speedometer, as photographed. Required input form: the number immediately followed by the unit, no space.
104mph
